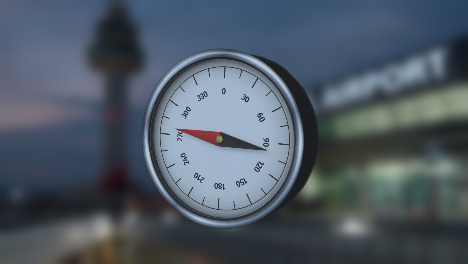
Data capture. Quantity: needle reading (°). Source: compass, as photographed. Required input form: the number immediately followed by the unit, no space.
277.5°
